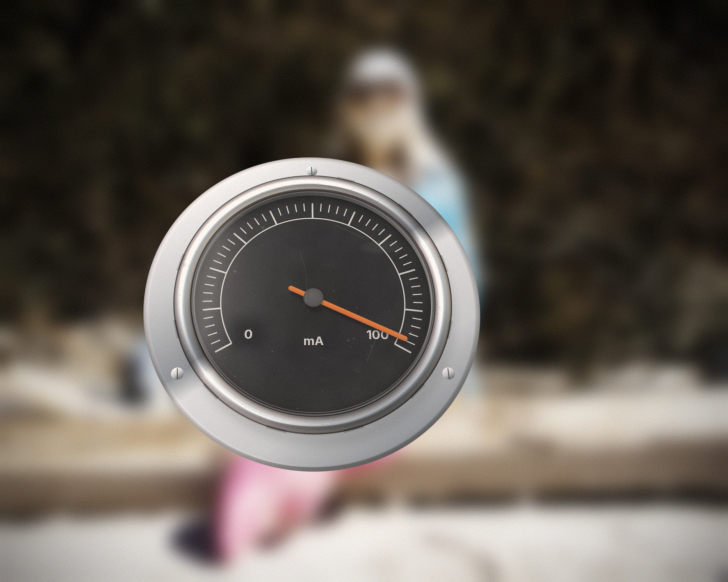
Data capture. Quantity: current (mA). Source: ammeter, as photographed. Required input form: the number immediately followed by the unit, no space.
98mA
